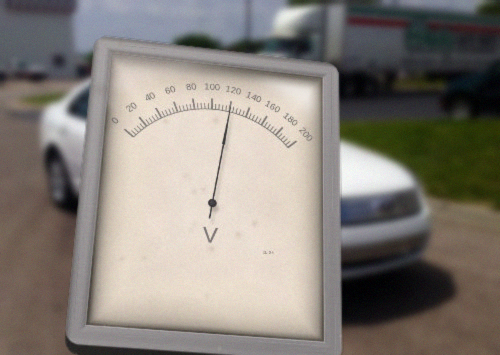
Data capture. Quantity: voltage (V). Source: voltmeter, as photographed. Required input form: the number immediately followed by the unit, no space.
120V
